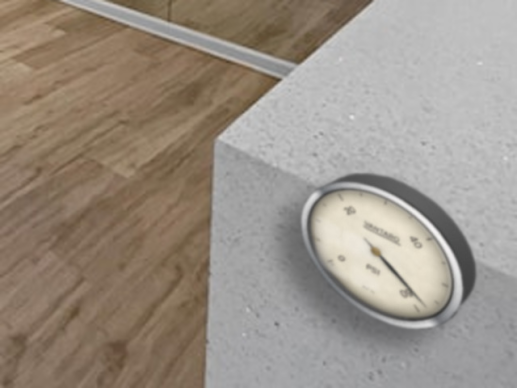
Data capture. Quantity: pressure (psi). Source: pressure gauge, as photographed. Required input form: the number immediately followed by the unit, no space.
57.5psi
